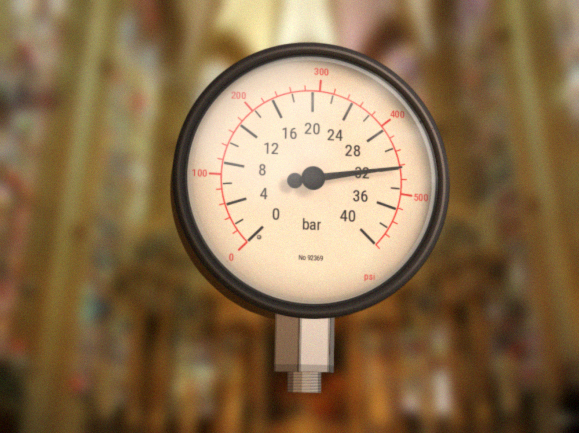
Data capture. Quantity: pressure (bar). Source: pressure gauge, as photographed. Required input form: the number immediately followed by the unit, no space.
32bar
